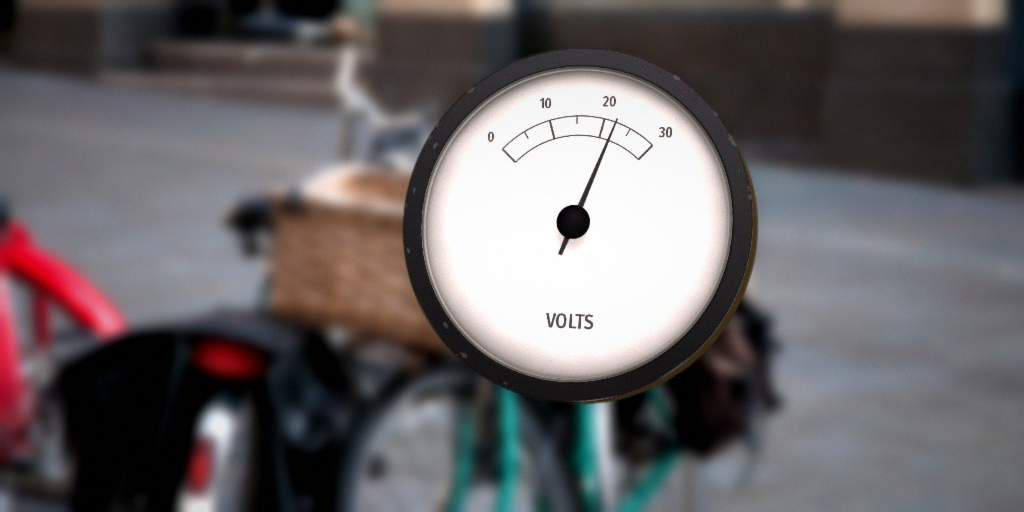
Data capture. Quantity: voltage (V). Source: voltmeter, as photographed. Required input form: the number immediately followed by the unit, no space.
22.5V
